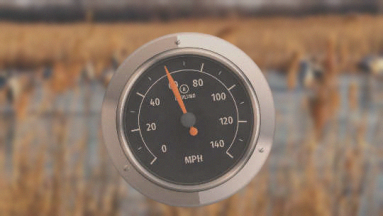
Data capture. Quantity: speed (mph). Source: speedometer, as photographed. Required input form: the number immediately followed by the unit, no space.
60mph
